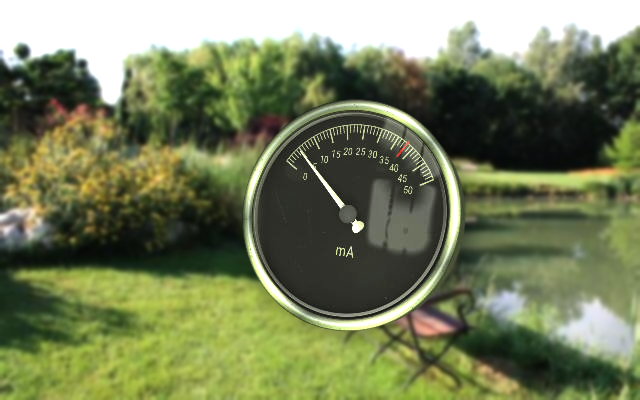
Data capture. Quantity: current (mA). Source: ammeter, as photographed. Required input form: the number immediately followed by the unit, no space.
5mA
